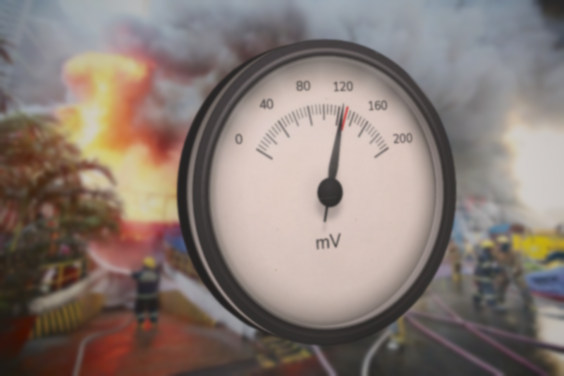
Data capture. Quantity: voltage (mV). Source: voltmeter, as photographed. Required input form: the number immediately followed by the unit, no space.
120mV
